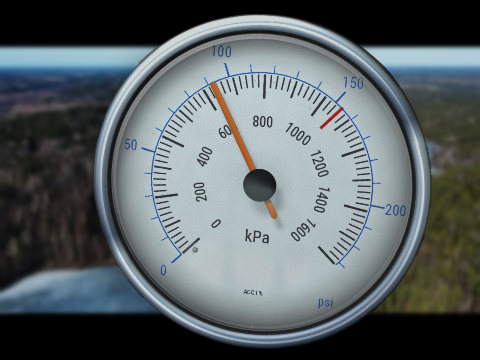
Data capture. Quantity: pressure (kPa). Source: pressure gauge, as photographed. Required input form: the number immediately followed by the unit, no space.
640kPa
